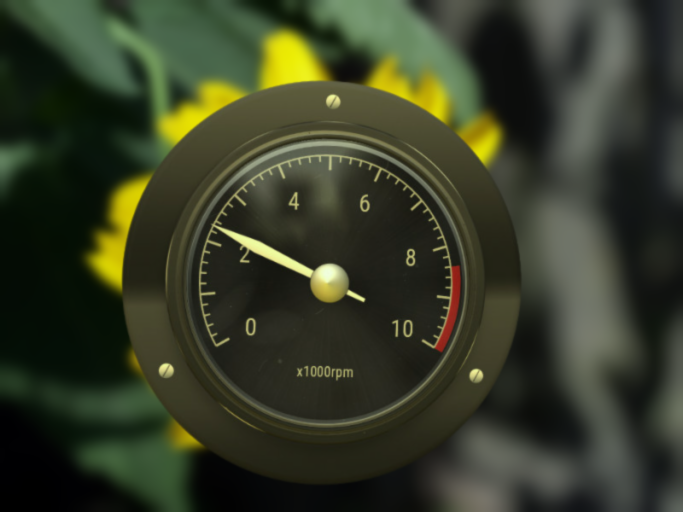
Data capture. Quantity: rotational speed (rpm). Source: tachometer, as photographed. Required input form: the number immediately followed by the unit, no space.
2300rpm
